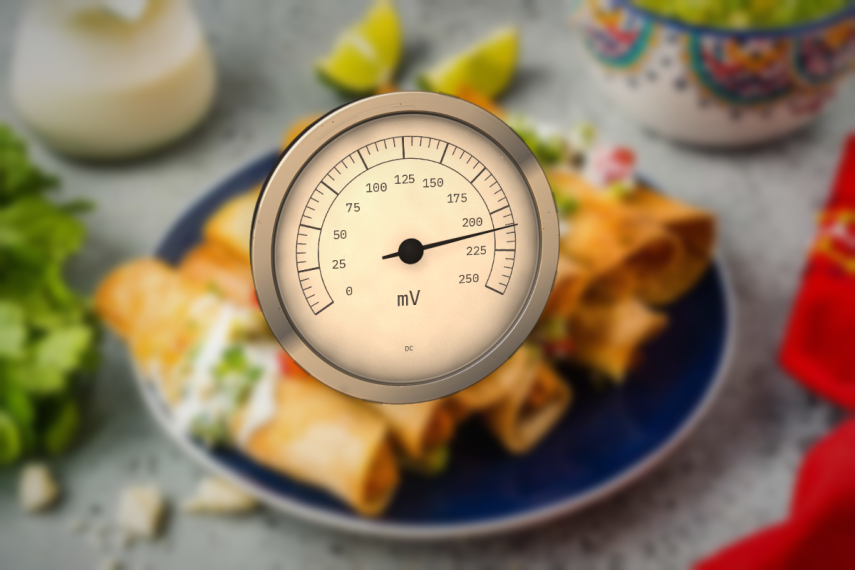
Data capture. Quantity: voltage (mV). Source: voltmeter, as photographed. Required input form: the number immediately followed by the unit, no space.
210mV
